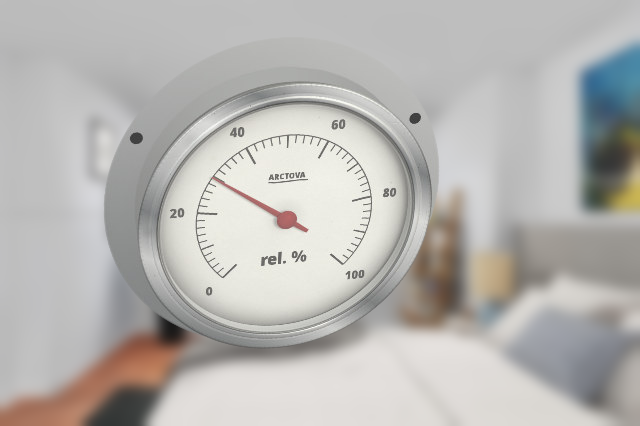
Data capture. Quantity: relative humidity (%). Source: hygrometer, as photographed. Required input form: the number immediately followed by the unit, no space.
30%
